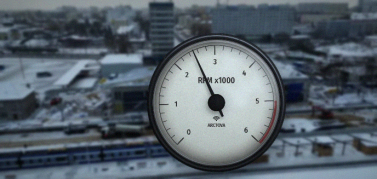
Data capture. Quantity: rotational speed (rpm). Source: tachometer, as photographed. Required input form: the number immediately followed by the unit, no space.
2500rpm
